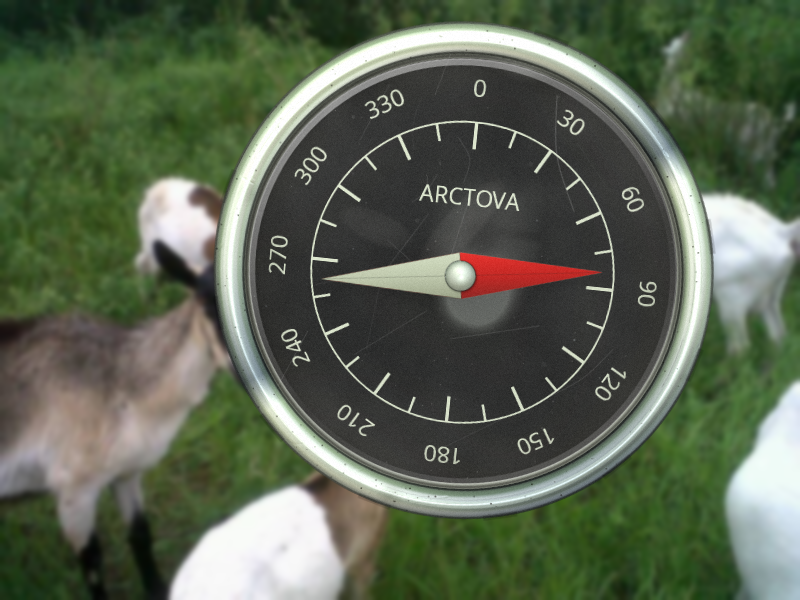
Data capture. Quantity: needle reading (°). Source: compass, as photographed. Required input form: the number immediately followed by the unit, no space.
82.5°
